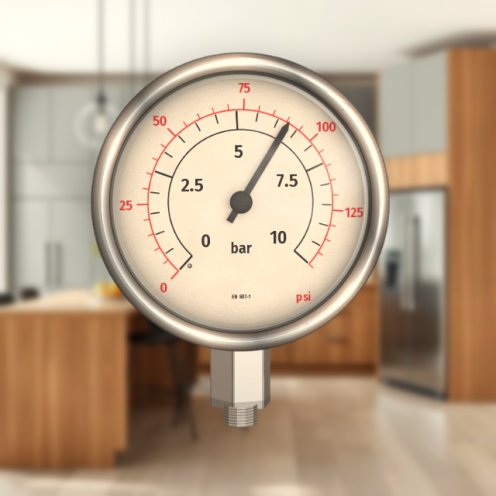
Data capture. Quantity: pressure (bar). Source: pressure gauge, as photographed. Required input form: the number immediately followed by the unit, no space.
6.25bar
